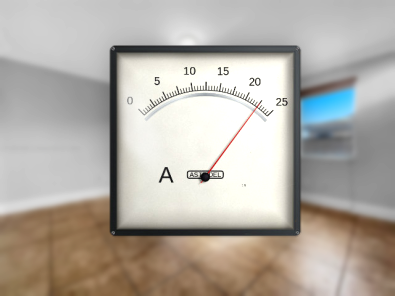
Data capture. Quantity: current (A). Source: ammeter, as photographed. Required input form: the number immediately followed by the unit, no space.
22.5A
